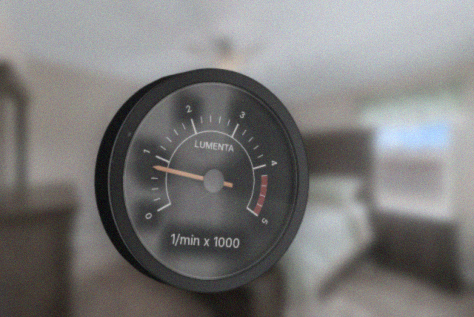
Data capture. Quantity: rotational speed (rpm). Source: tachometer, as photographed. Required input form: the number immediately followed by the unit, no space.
800rpm
